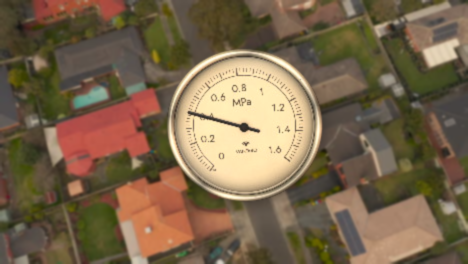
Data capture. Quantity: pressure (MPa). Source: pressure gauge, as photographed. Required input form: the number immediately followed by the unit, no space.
0.4MPa
